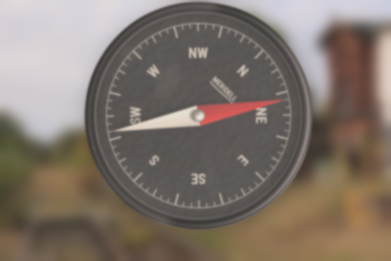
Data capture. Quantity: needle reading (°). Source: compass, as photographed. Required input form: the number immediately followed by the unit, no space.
35°
